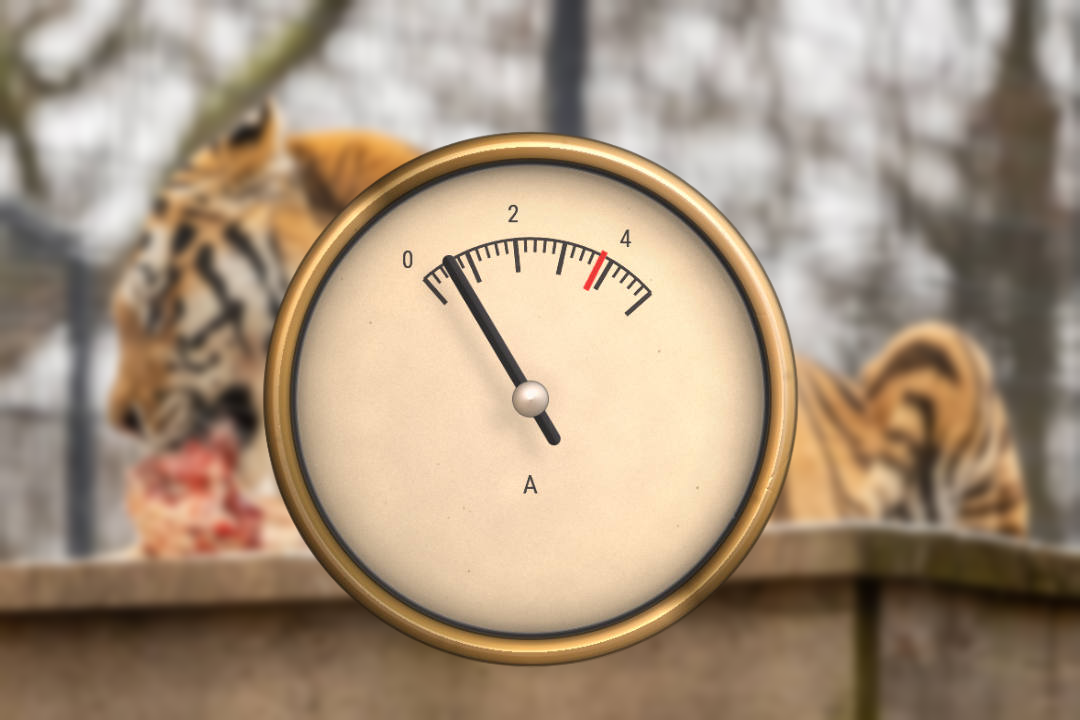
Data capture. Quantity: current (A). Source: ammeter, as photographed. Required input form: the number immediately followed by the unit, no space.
0.6A
